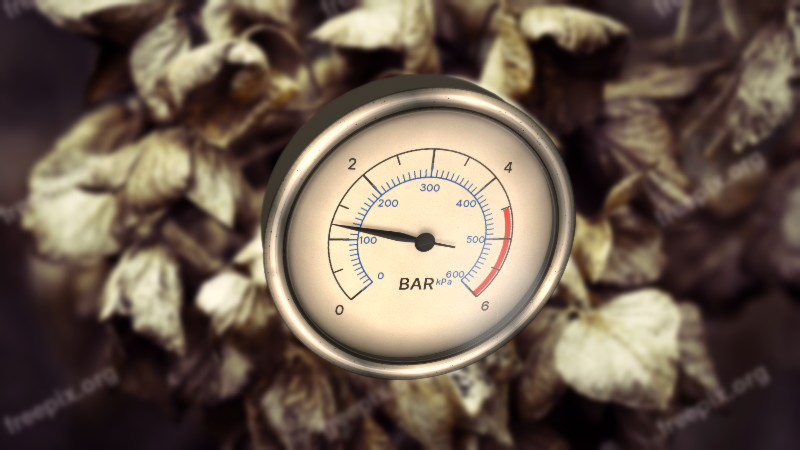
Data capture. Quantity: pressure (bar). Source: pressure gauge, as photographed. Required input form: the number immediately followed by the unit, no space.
1.25bar
